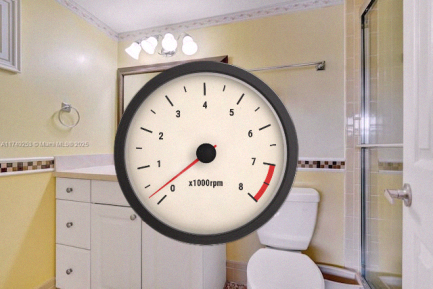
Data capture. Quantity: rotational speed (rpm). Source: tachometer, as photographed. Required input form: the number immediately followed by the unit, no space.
250rpm
